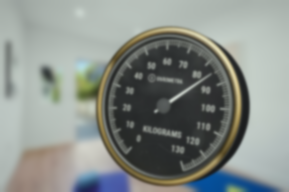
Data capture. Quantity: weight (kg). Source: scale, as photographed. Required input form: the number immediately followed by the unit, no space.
85kg
